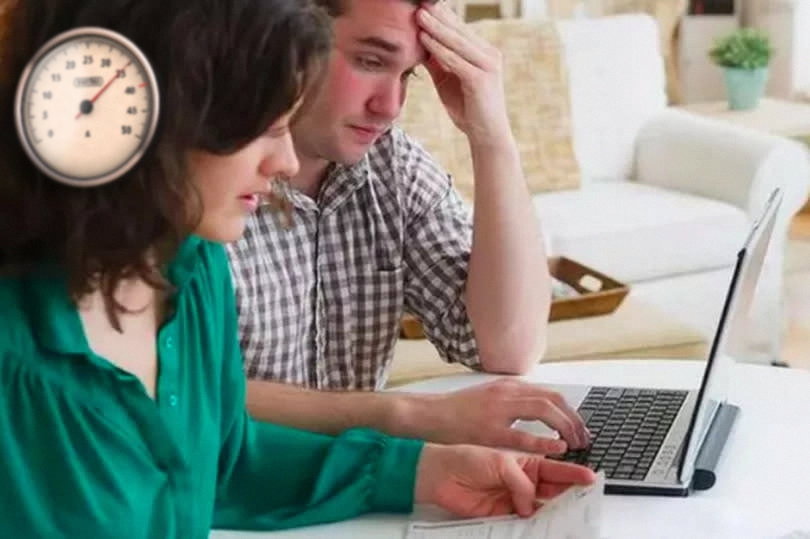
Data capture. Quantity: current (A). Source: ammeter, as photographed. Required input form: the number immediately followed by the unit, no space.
35A
